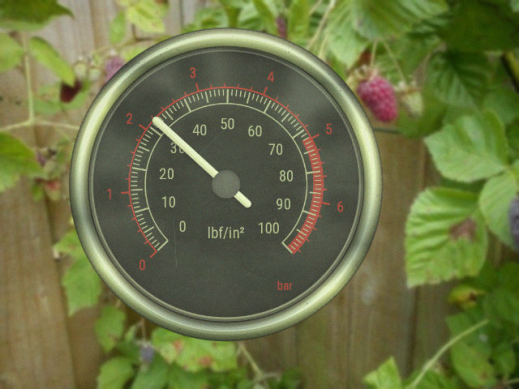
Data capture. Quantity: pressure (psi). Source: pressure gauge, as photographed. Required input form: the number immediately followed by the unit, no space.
32psi
